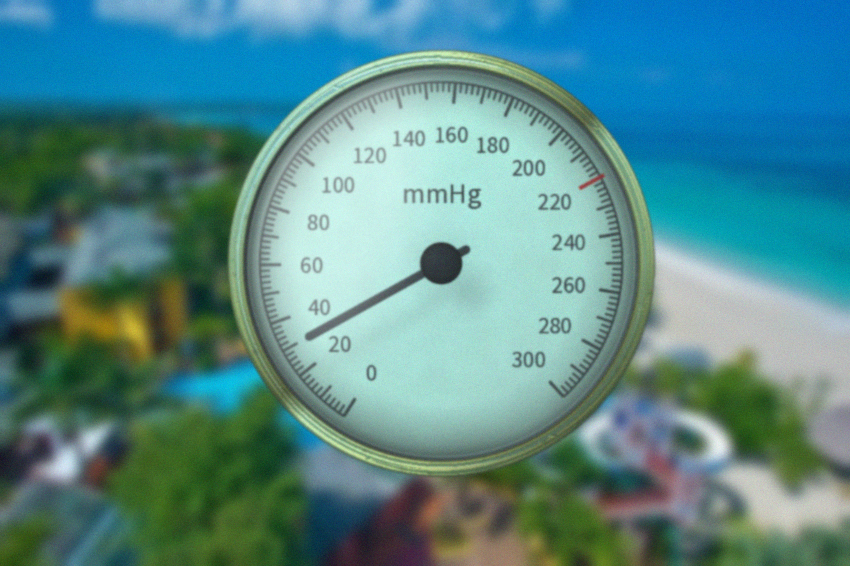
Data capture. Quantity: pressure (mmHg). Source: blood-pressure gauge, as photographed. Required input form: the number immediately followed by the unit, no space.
30mmHg
